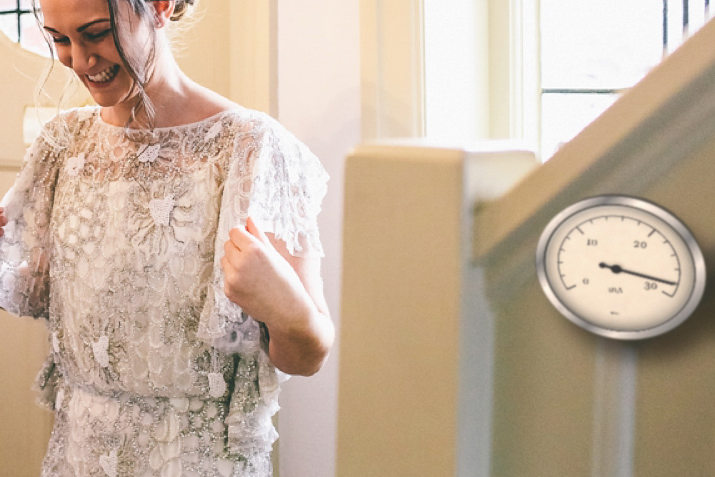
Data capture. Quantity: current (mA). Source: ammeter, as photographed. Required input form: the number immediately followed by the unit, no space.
28mA
